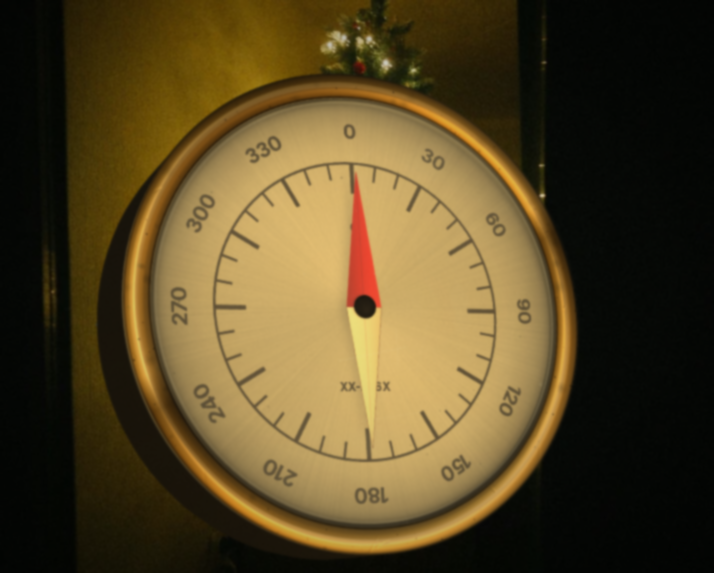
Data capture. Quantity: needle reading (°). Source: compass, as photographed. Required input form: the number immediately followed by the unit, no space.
0°
